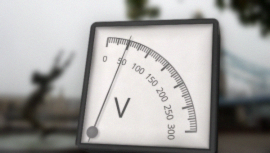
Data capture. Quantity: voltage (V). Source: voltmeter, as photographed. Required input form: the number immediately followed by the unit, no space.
50V
